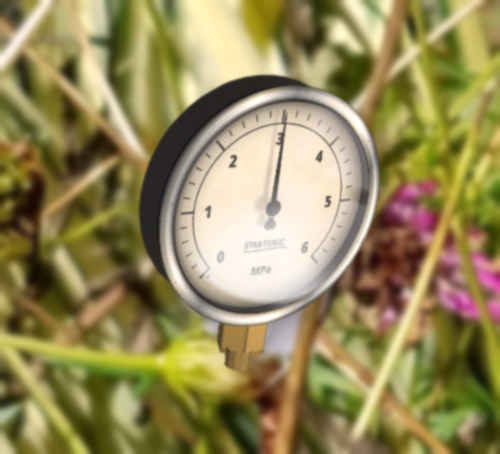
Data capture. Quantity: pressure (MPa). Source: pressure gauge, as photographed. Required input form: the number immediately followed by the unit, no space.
3MPa
